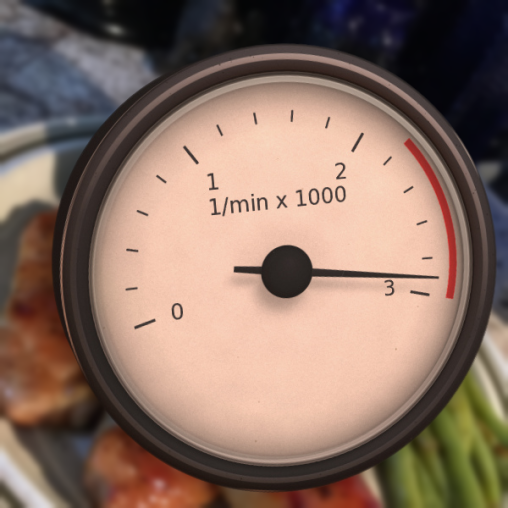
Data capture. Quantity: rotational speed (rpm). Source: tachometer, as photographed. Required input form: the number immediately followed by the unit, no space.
2900rpm
